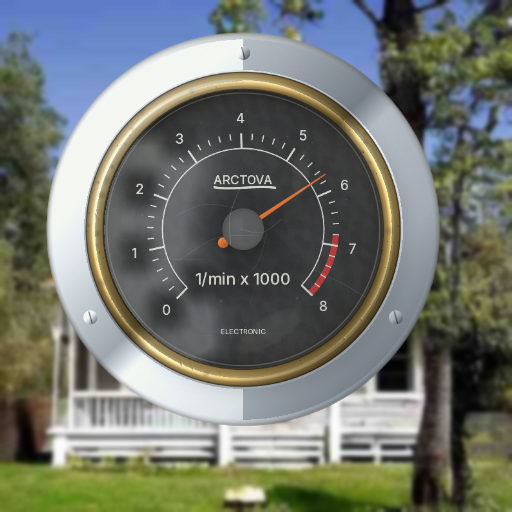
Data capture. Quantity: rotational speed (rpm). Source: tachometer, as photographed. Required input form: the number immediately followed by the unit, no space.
5700rpm
